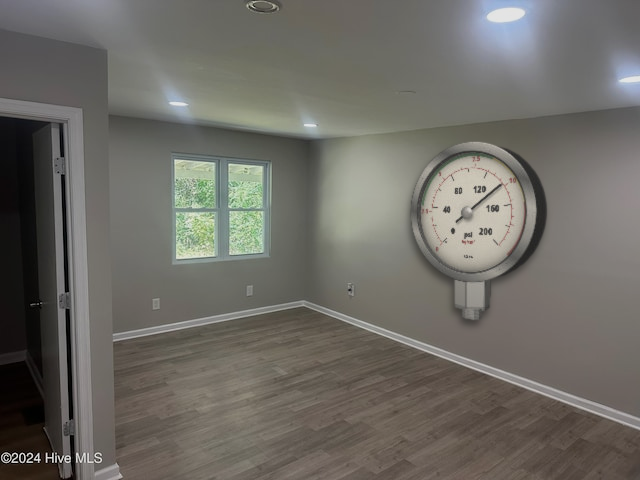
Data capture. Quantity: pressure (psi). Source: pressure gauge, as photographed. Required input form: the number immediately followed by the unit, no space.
140psi
